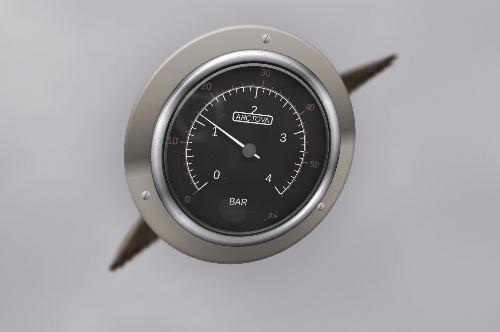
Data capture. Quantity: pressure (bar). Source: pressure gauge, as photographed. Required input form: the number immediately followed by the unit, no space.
1.1bar
